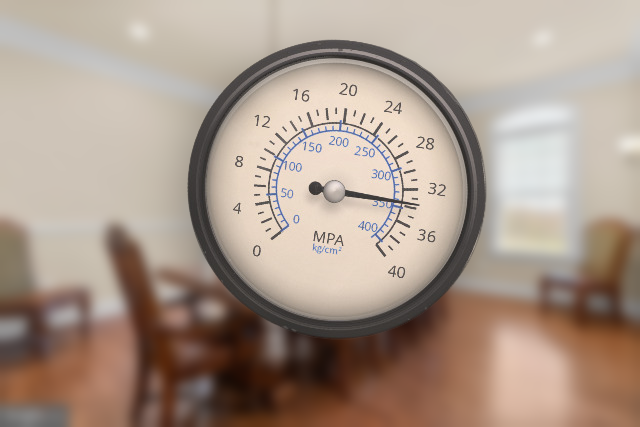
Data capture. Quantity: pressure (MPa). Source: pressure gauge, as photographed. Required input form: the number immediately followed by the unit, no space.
33.5MPa
